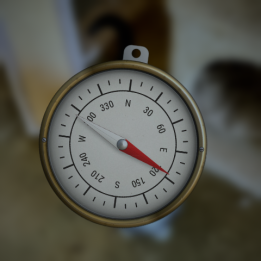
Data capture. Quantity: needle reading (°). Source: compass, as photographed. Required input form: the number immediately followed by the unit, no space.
115°
